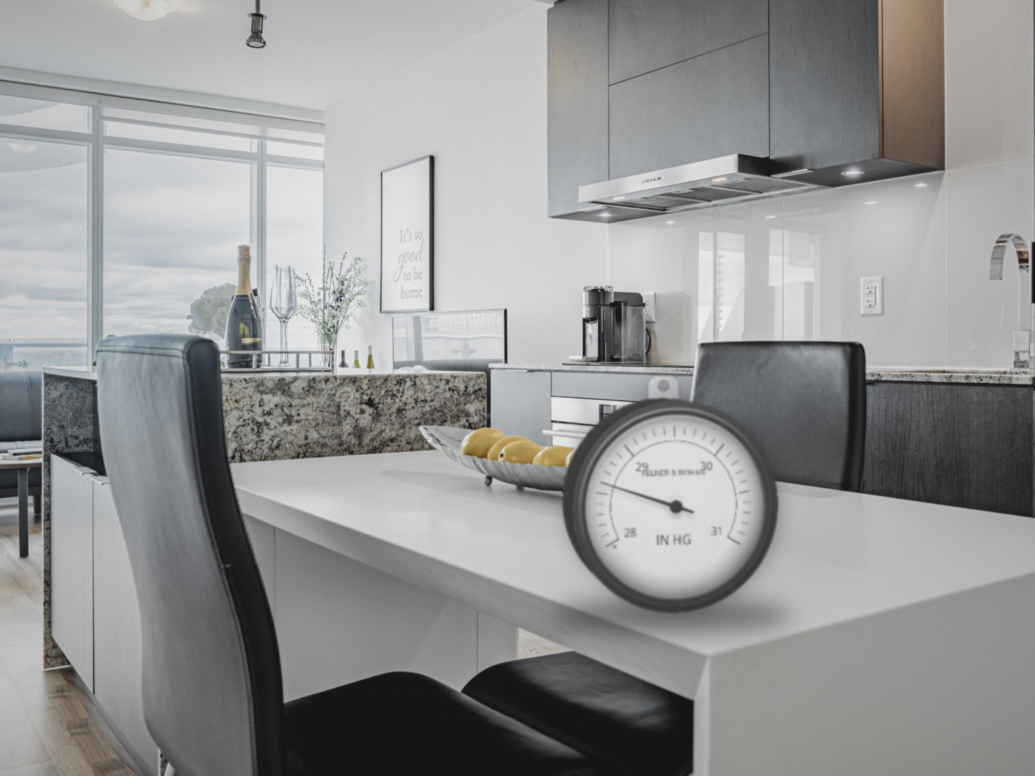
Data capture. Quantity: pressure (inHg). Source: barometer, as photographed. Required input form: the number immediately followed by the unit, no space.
28.6inHg
